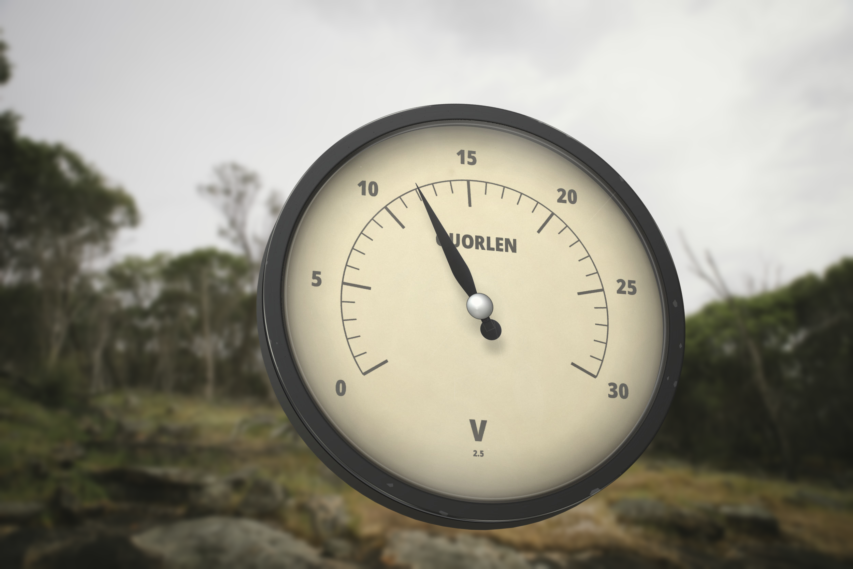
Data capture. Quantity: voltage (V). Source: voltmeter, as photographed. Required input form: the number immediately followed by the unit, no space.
12V
